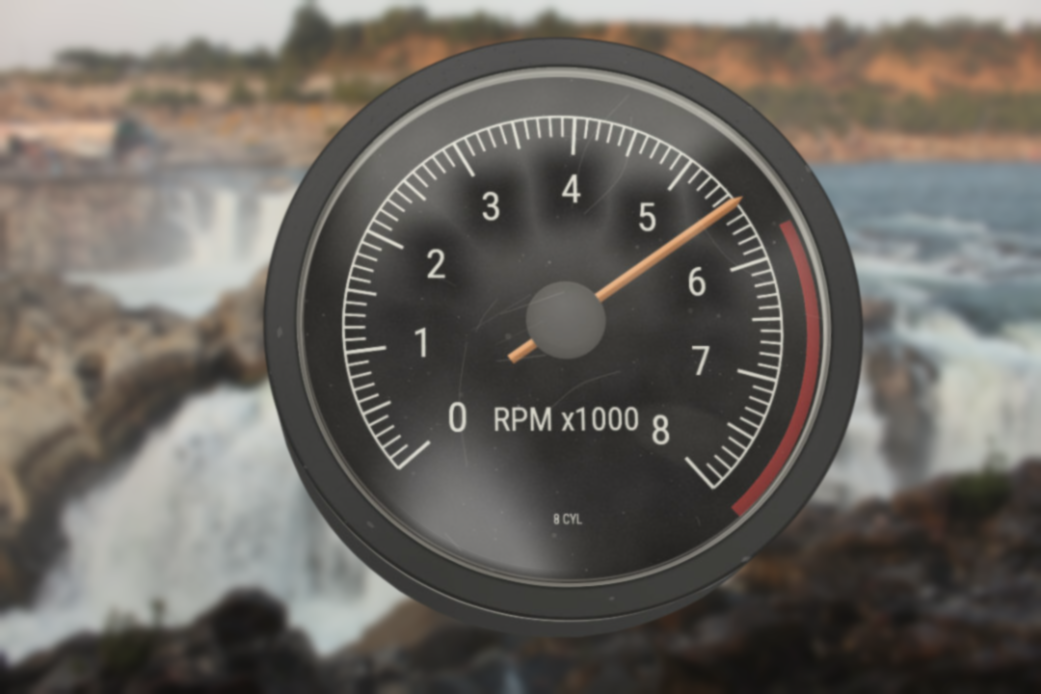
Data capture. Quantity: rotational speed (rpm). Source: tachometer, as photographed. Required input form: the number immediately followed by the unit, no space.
5500rpm
